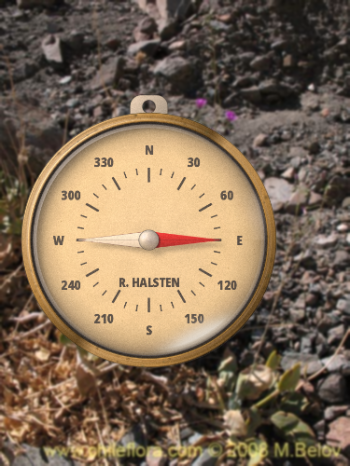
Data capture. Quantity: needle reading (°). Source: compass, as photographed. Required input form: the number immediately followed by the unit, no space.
90°
